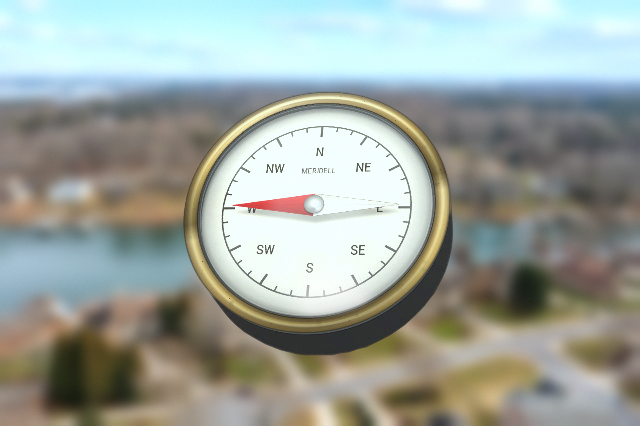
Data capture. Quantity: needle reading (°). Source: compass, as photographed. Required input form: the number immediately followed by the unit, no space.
270°
